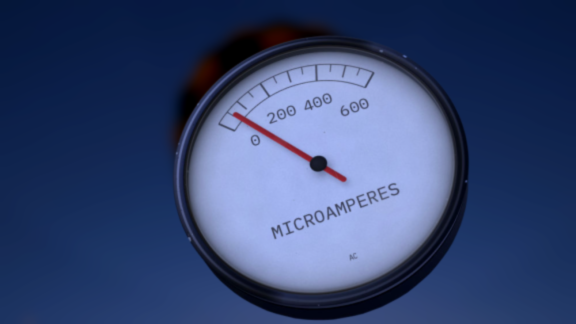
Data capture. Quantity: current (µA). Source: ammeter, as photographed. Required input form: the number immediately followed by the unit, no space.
50µA
